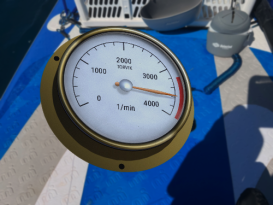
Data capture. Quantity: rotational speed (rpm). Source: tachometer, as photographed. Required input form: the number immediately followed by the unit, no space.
3600rpm
